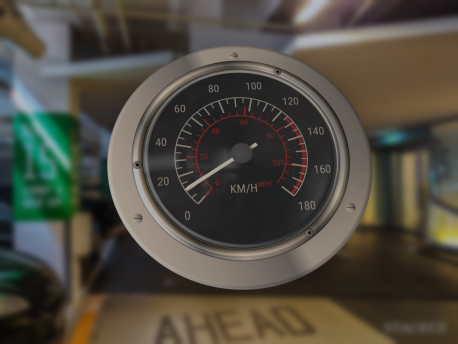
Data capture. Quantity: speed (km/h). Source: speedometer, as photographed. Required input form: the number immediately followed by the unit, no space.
10km/h
